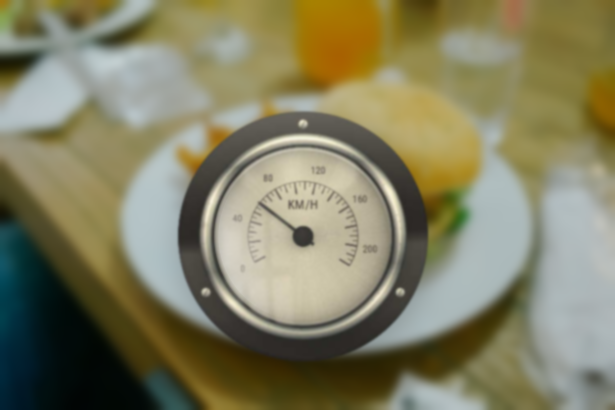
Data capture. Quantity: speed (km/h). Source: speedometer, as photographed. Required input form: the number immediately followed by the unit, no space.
60km/h
